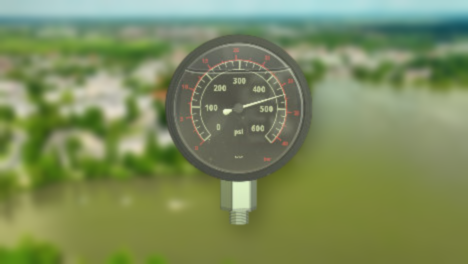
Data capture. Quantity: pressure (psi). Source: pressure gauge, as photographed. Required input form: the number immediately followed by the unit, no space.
460psi
